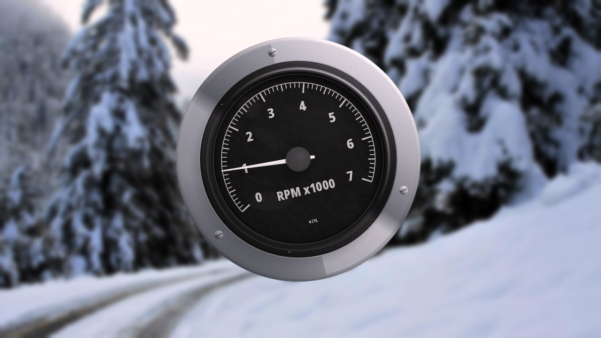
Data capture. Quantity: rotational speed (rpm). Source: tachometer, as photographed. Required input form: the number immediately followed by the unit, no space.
1000rpm
